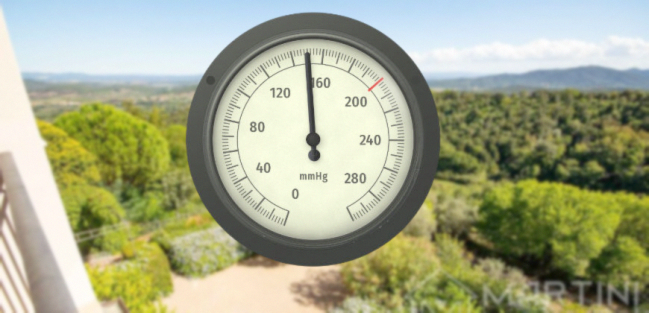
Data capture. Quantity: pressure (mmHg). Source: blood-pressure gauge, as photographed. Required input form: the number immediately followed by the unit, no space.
150mmHg
